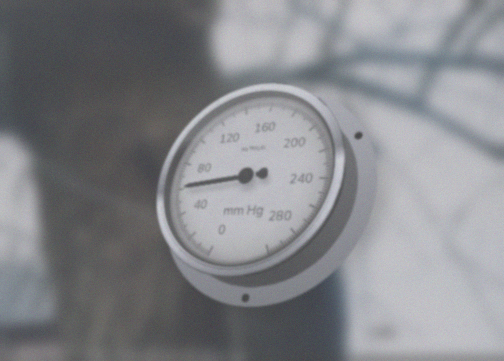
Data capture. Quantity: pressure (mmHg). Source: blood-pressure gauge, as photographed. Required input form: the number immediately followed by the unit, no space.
60mmHg
